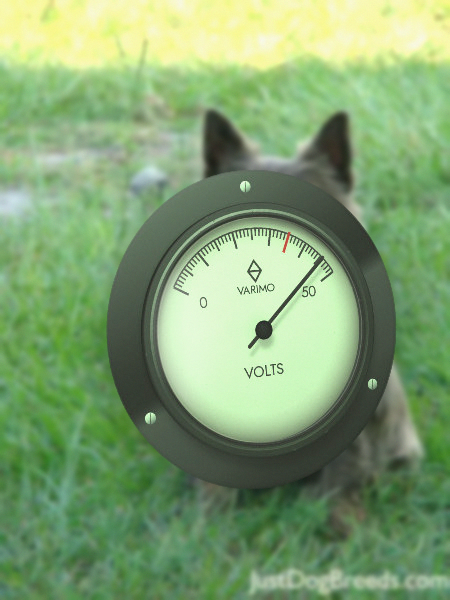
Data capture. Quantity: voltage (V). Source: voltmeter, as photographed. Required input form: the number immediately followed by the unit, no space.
45V
